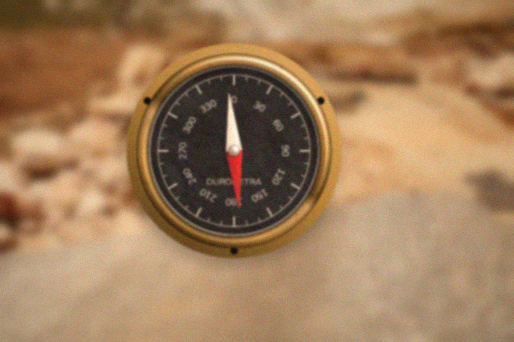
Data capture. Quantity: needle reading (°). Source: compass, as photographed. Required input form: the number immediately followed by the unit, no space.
175°
